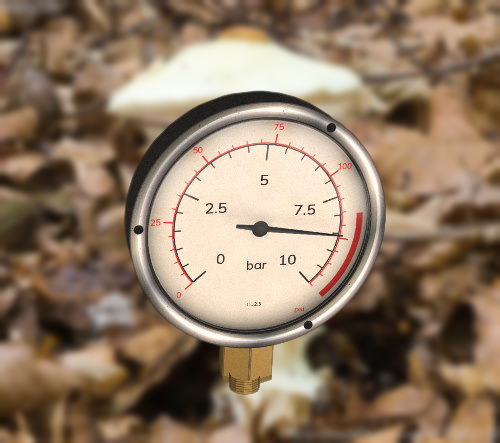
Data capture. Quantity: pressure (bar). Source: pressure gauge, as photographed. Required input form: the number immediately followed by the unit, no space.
8.5bar
